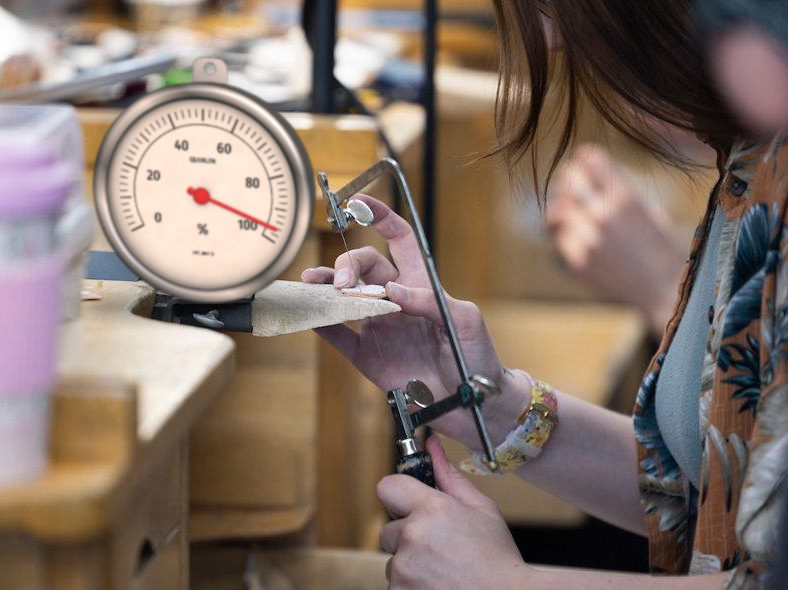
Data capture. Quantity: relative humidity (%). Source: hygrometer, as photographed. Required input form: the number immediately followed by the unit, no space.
96%
